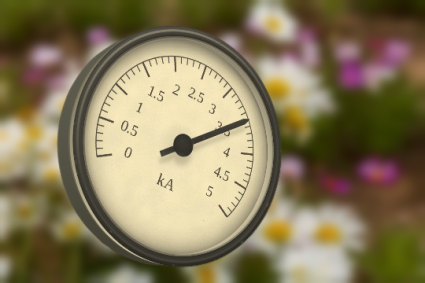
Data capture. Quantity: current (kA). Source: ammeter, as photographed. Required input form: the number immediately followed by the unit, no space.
3.5kA
